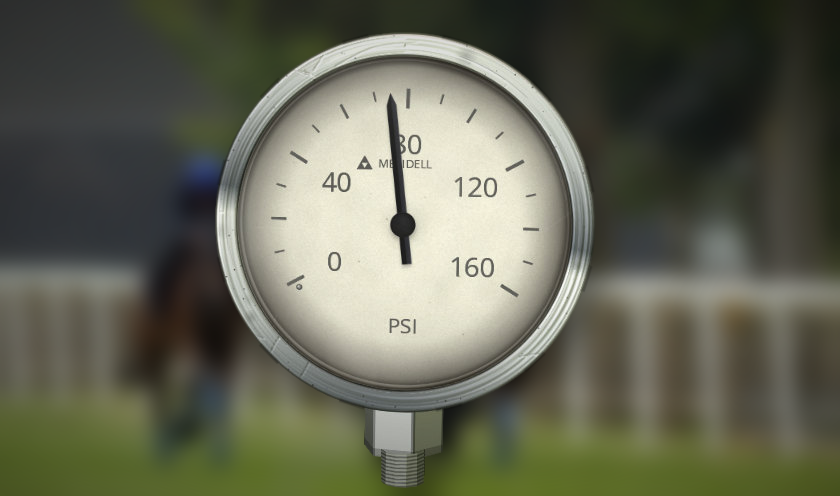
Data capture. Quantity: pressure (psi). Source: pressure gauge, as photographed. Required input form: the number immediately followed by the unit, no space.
75psi
